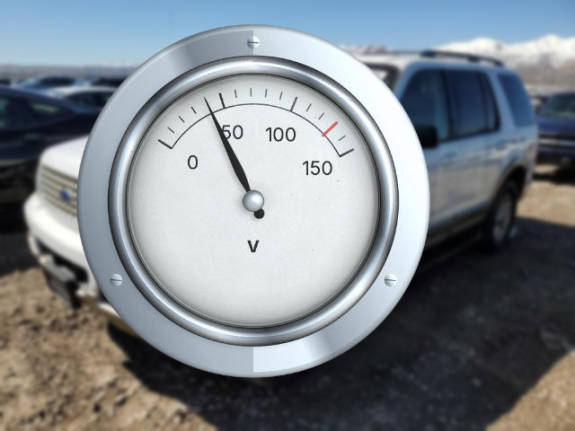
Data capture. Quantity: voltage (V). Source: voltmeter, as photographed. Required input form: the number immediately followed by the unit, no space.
40V
